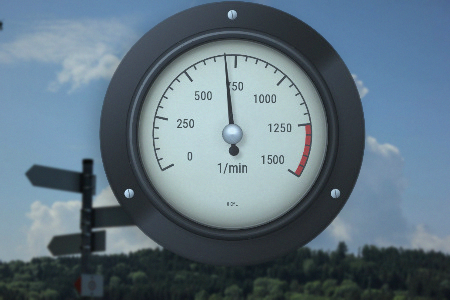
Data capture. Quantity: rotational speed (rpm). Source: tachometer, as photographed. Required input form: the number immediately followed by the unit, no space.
700rpm
